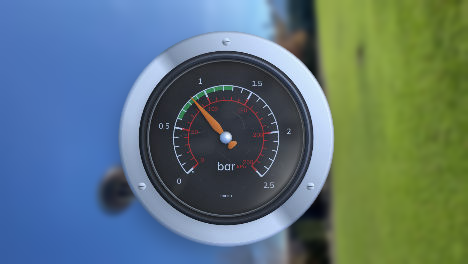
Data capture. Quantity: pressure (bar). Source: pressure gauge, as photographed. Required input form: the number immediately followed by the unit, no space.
0.85bar
